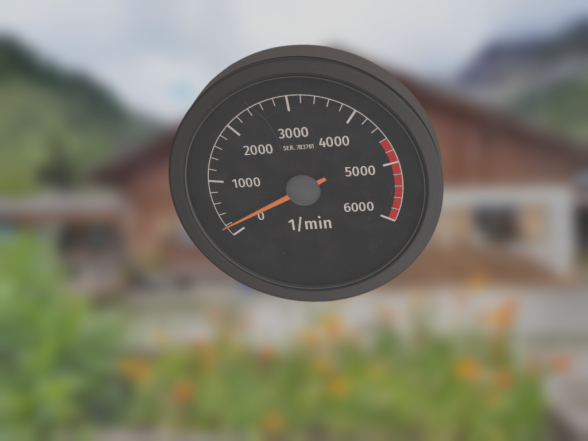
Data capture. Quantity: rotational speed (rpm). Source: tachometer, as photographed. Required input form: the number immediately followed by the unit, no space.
200rpm
